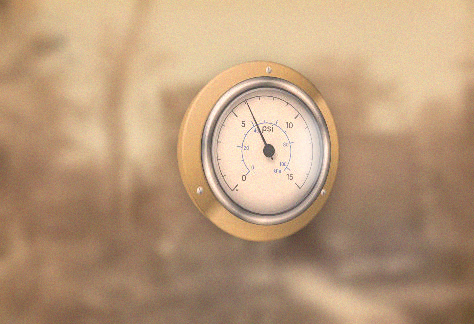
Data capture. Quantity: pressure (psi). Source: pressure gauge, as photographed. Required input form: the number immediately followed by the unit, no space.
6psi
